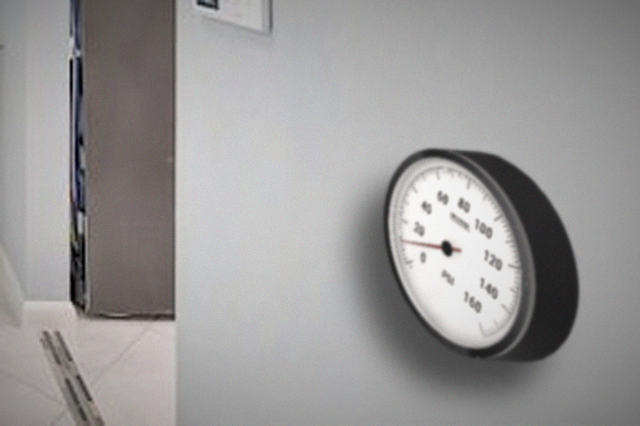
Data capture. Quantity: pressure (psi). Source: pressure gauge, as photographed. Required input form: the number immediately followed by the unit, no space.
10psi
